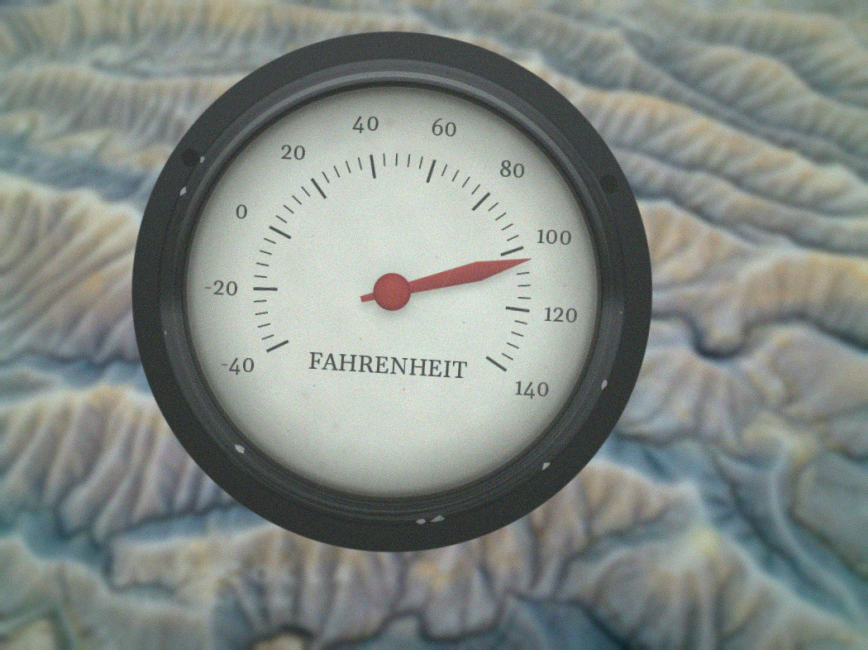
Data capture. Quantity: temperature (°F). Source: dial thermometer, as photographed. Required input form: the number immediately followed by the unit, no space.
104°F
